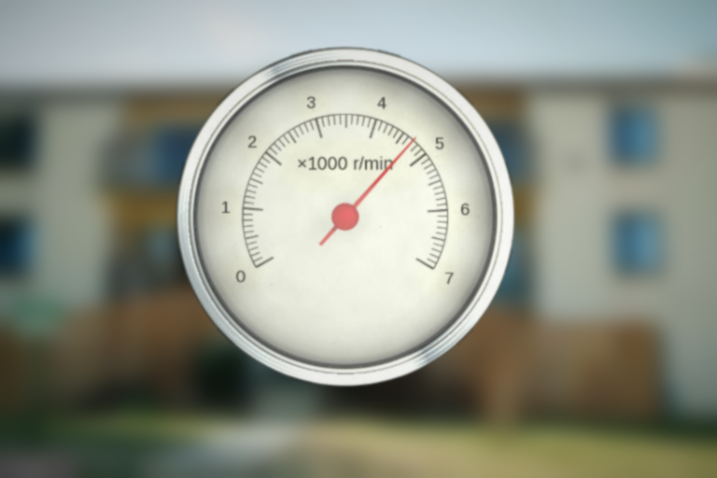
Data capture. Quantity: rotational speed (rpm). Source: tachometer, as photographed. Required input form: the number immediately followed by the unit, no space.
4700rpm
